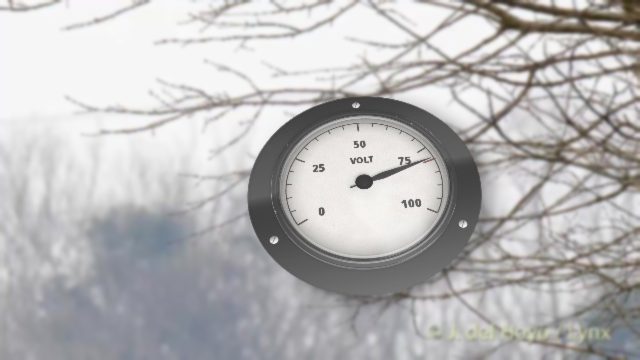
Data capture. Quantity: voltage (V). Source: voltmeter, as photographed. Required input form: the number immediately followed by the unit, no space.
80V
